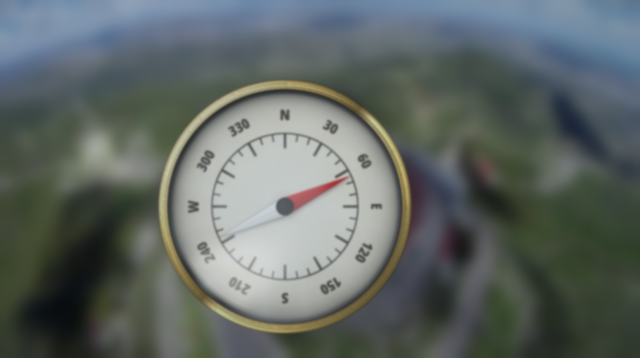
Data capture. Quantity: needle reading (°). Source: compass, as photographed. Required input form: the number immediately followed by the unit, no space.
65°
